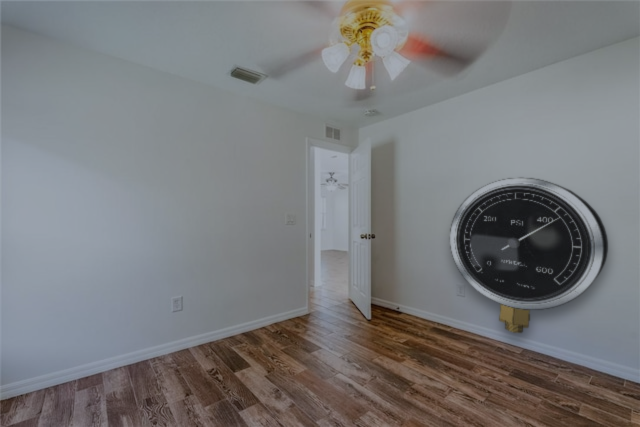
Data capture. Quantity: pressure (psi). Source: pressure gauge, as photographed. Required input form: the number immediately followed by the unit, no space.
420psi
